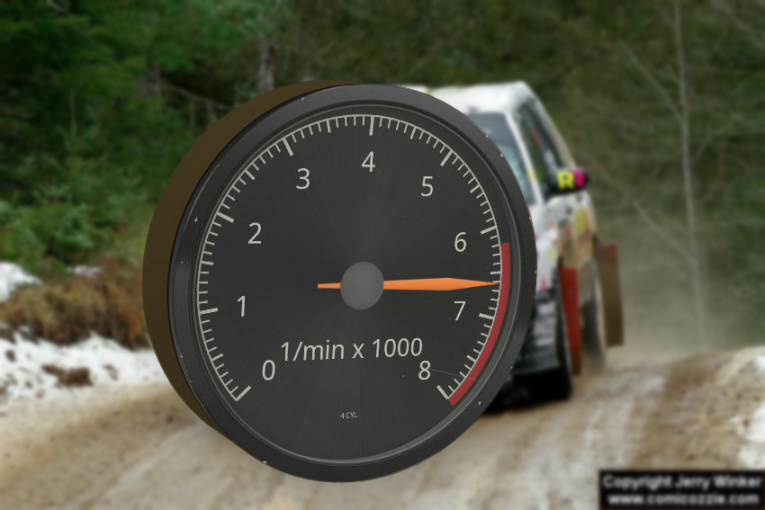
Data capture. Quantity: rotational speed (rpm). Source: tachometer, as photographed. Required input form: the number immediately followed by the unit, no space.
6600rpm
